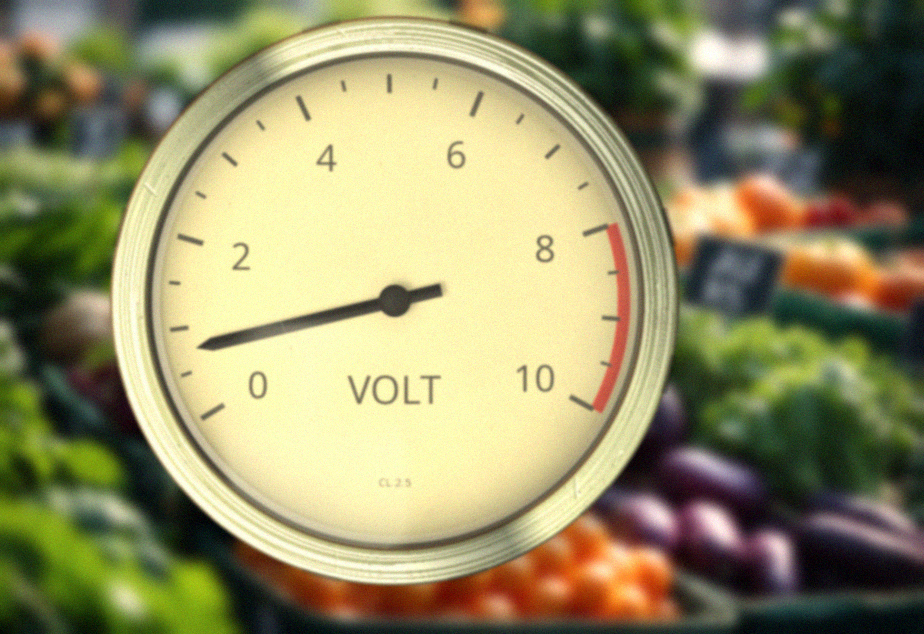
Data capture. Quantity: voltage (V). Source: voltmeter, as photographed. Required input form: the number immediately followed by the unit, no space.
0.75V
